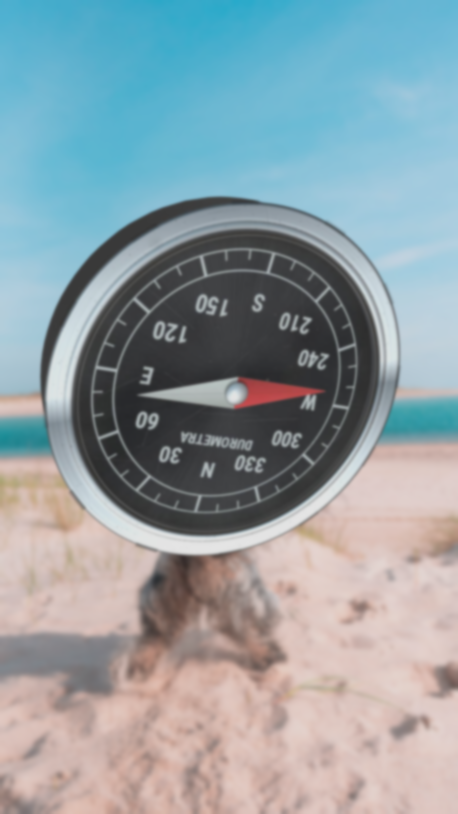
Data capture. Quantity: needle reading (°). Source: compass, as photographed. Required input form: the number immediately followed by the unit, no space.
260°
